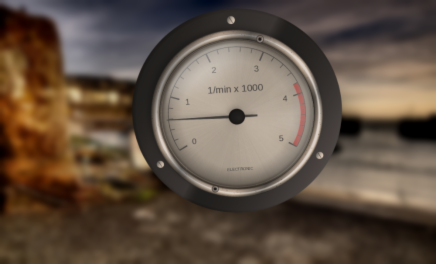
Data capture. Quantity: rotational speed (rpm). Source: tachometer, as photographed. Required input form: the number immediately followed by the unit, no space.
600rpm
